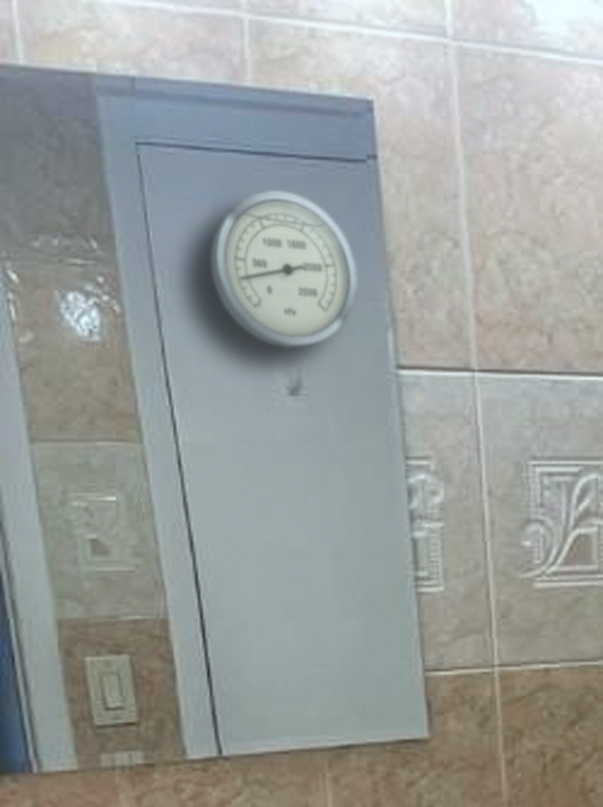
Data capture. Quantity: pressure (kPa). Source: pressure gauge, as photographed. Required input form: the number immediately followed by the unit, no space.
300kPa
